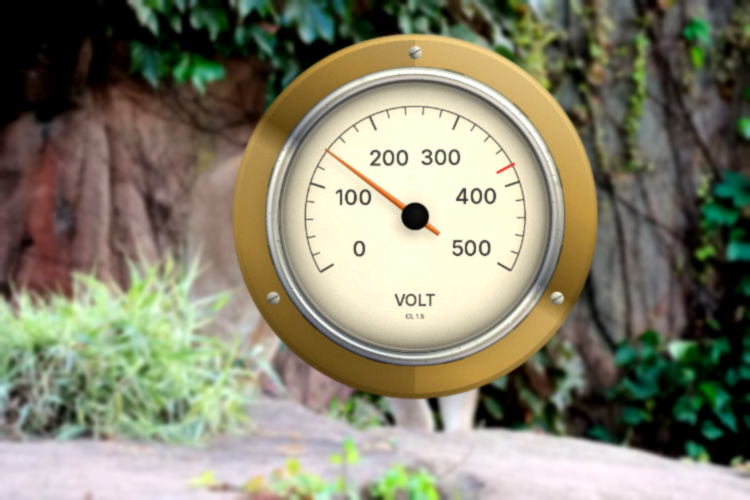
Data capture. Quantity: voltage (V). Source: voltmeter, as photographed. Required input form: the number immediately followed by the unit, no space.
140V
